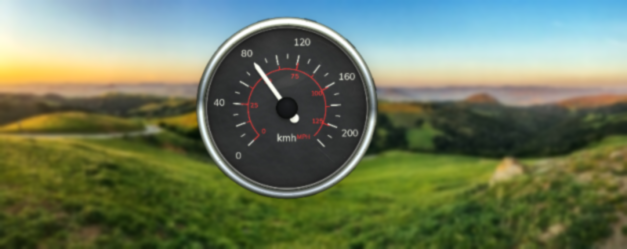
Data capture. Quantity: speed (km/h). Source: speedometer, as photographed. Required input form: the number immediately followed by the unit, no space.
80km/h
